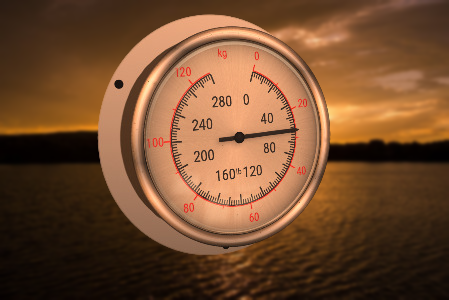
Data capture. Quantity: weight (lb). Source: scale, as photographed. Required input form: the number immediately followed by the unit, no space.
60lb
